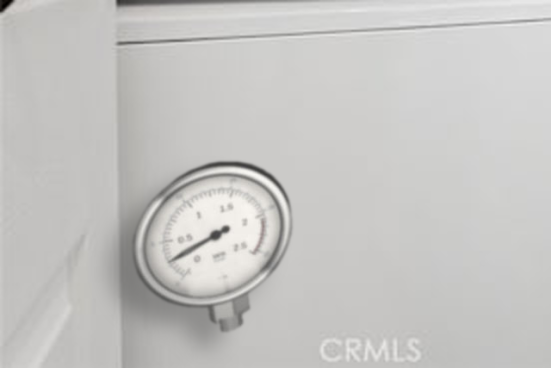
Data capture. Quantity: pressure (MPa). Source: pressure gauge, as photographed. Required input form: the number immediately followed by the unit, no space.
0.25MPa
